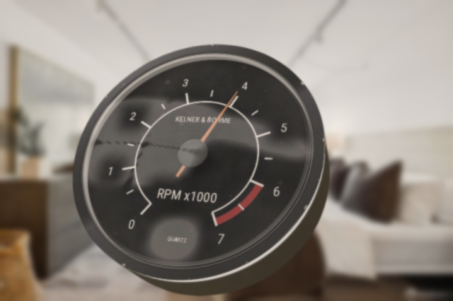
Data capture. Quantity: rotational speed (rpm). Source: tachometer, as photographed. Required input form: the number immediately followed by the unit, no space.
4000rpm
